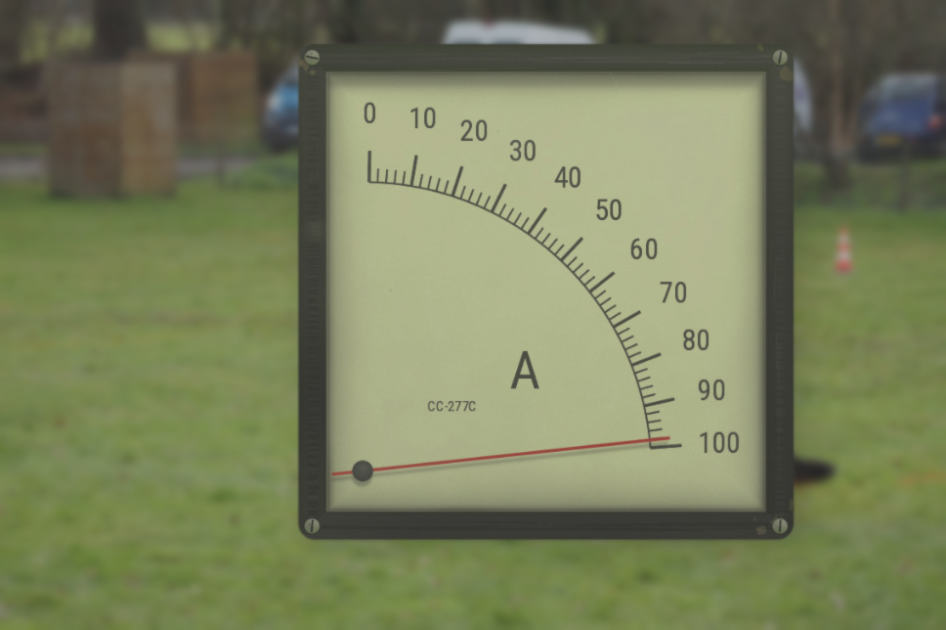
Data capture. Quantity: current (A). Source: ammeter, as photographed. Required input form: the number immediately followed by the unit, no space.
98A
